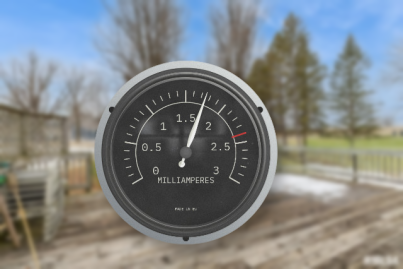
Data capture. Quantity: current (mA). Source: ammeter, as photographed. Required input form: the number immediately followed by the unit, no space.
1.75mA
